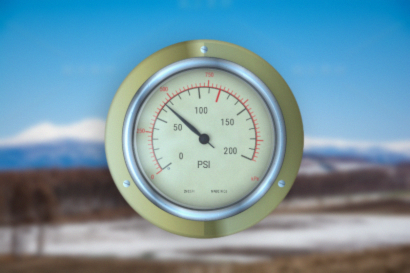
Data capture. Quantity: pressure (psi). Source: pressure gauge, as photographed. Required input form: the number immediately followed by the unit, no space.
65psi
